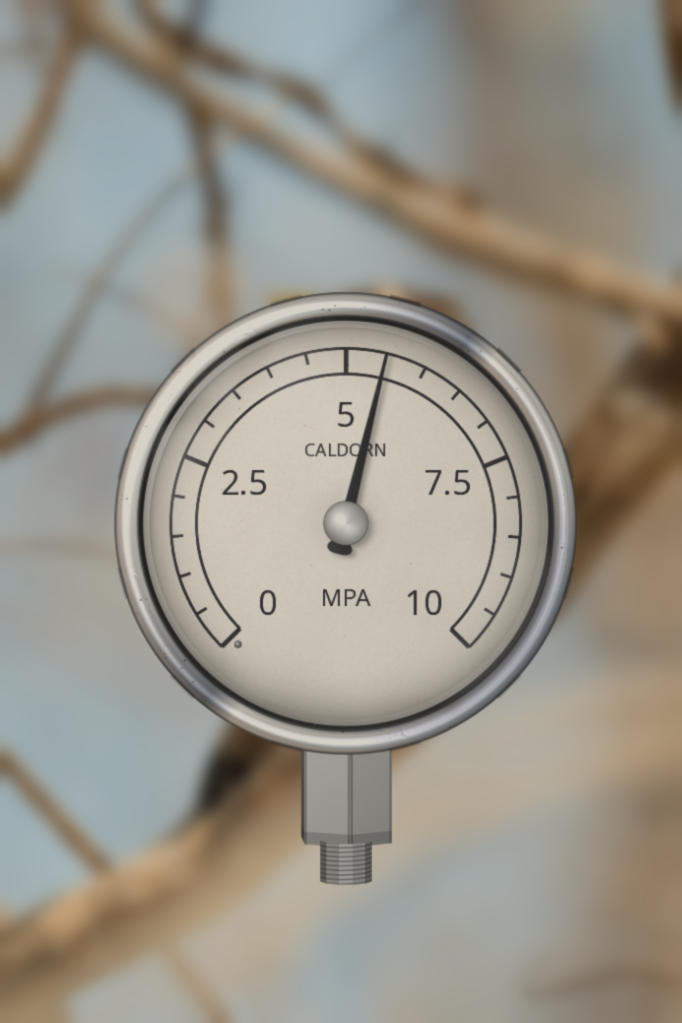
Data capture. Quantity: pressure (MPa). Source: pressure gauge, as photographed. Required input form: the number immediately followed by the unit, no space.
5.5MPa
